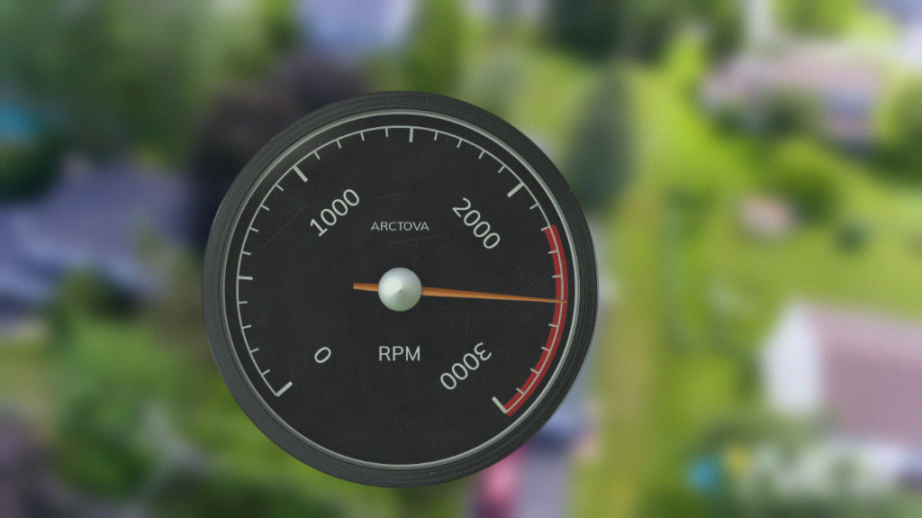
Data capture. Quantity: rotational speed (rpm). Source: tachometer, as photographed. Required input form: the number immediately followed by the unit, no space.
2500rpm
